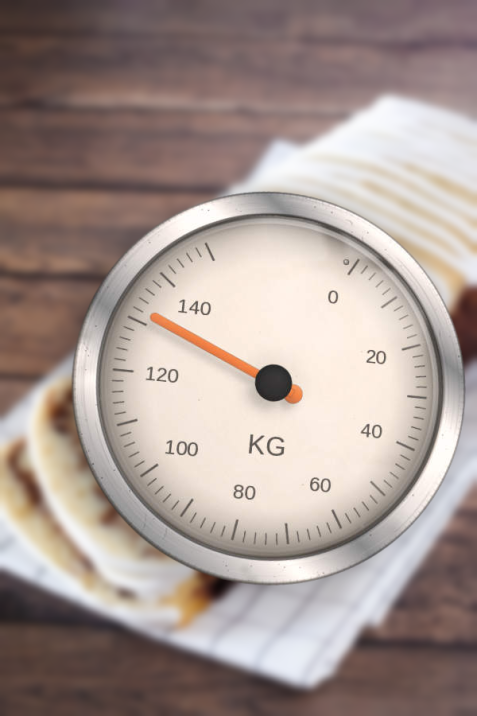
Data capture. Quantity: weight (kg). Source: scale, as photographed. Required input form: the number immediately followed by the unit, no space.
132kg
